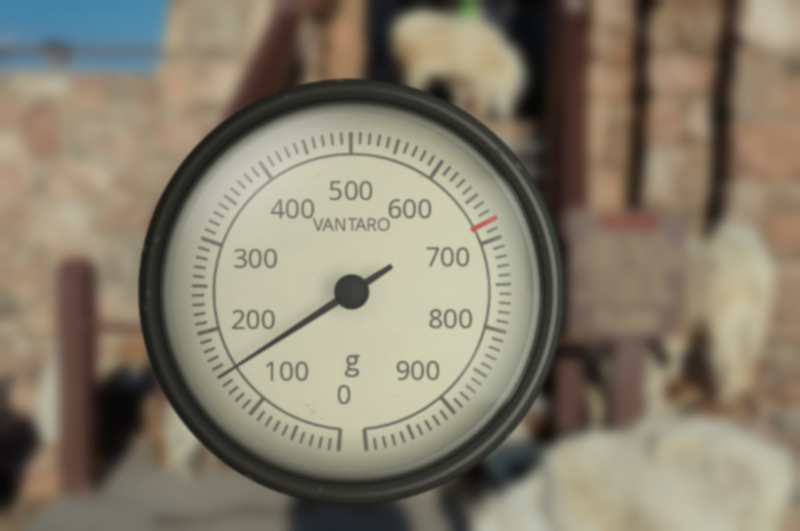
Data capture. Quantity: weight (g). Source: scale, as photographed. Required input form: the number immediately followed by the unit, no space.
150g
